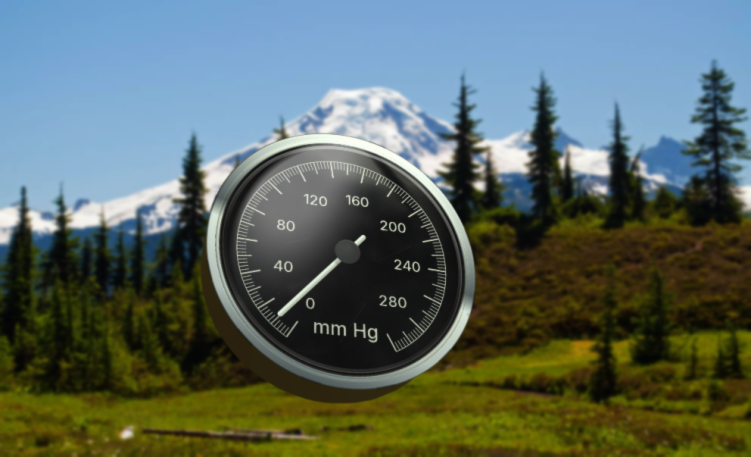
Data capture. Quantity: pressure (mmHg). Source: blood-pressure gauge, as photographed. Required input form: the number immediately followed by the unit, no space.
10mmHg
